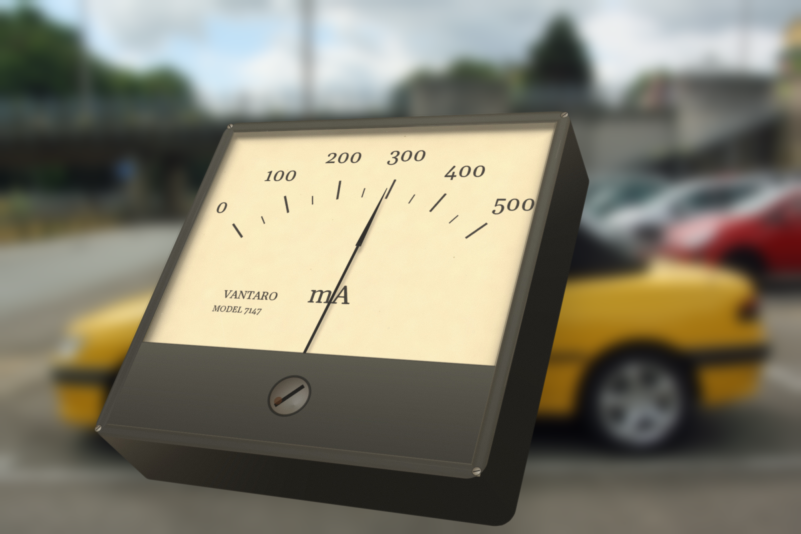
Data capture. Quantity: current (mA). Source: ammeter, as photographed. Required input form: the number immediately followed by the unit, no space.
300mA
